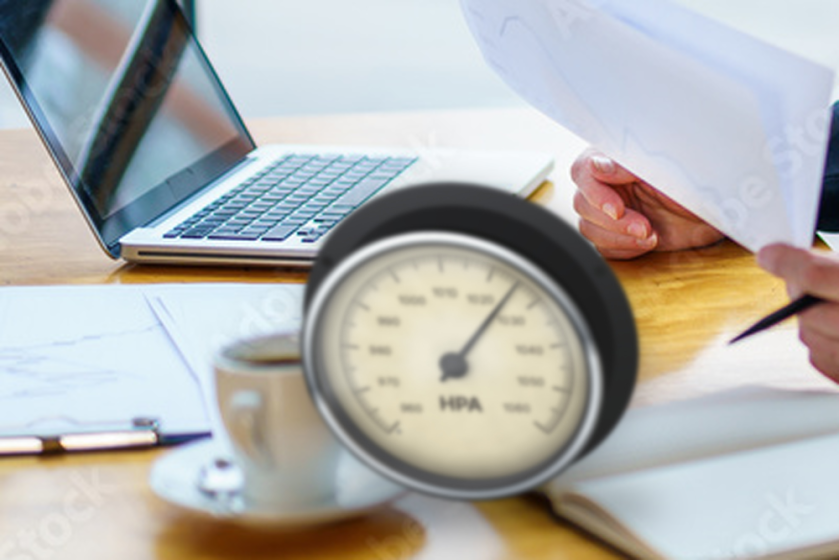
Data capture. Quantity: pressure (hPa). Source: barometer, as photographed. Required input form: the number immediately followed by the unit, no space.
1025hPa
